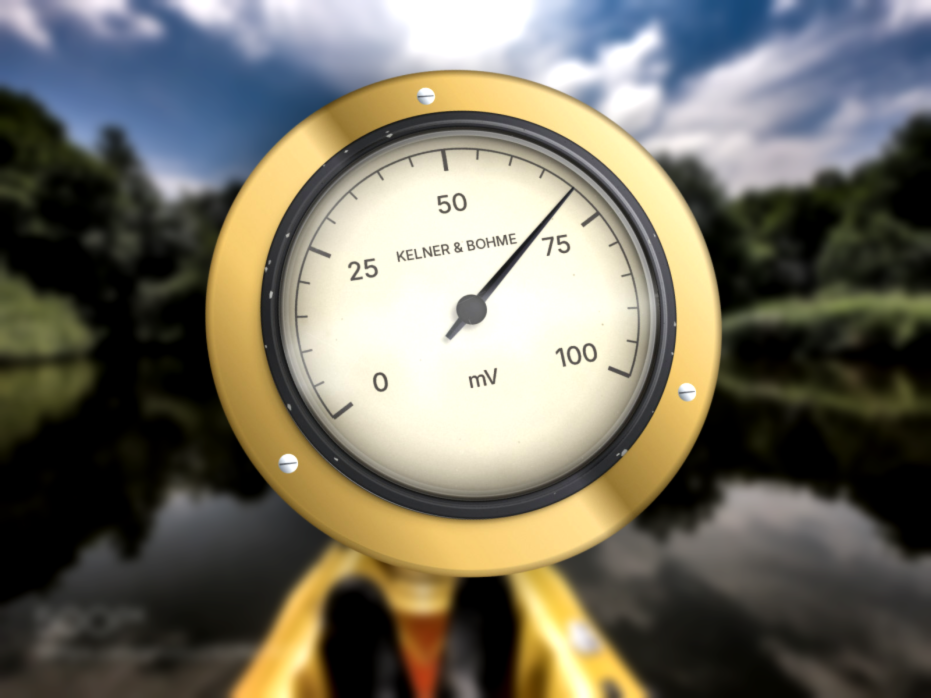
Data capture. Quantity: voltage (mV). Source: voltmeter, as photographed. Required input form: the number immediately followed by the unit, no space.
70mV
